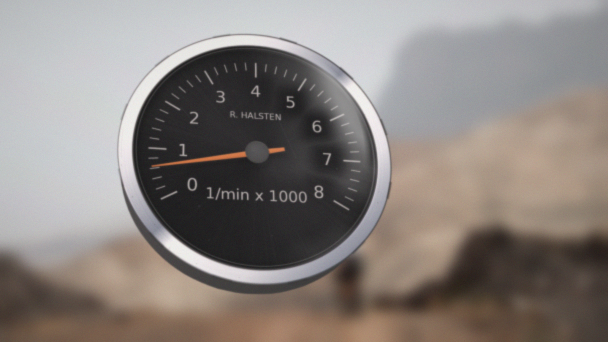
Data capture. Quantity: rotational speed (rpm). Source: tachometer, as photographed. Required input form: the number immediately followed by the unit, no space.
600rpm
